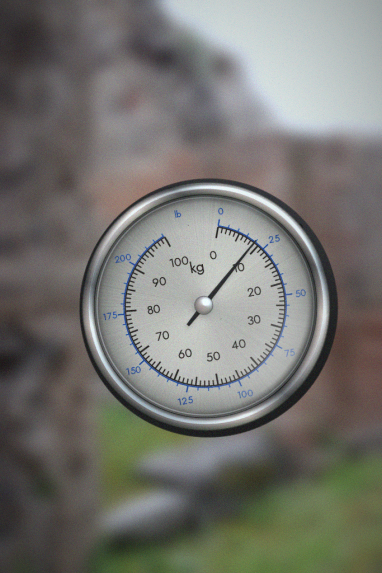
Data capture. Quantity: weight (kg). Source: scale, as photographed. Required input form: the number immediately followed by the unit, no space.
9kg
